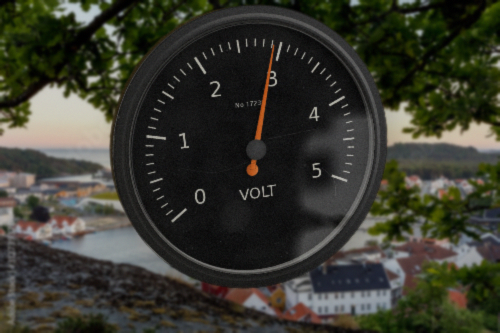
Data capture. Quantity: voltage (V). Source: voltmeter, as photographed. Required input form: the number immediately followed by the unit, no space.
2.9V
